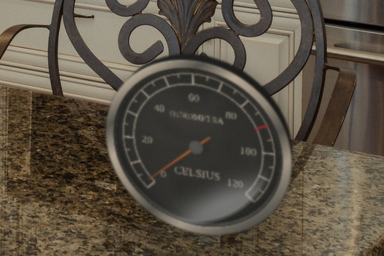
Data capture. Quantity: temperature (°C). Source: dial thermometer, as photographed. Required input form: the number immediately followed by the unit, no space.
2.5°C
